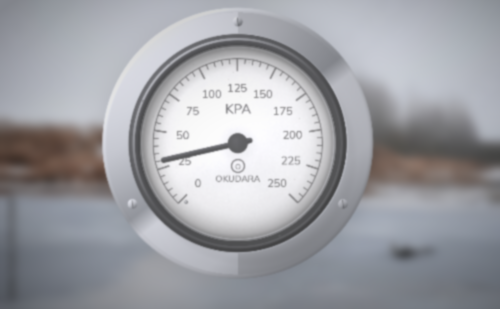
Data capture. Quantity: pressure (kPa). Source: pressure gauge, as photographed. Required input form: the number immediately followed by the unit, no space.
30kPa
